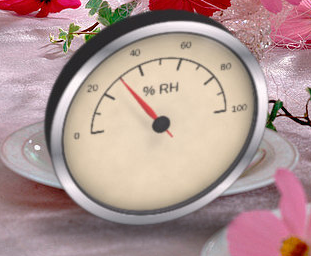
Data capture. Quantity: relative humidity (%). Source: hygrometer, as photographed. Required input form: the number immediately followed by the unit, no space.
30%
